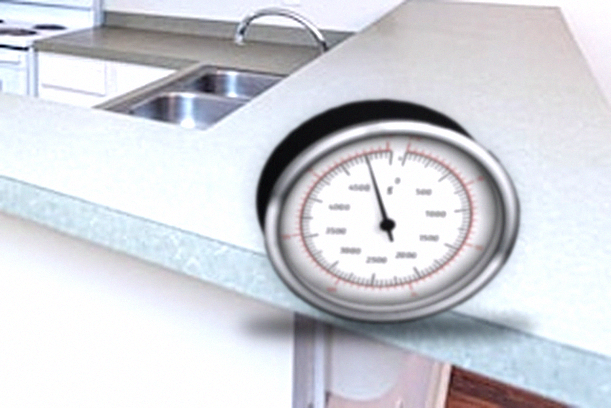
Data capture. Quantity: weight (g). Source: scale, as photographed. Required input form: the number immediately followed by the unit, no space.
4750g
